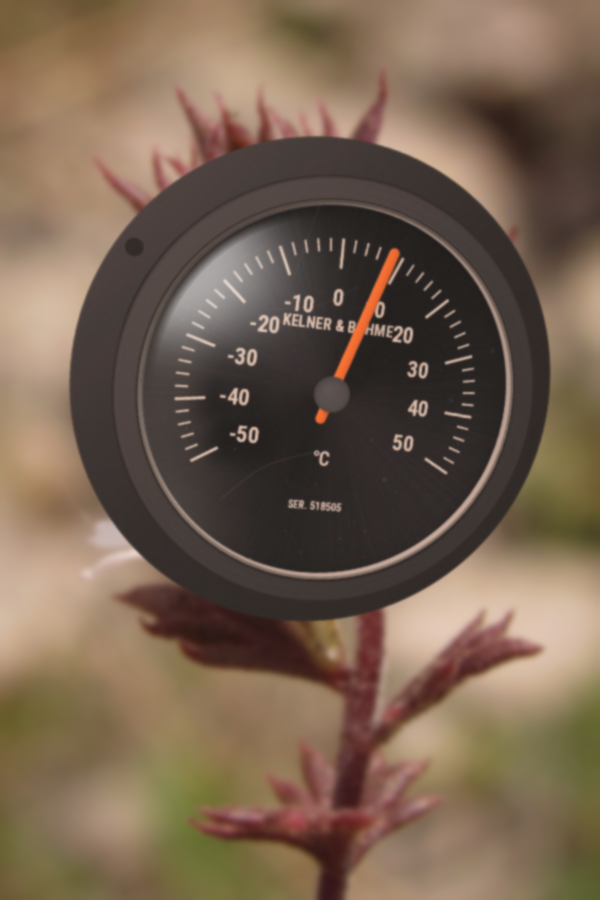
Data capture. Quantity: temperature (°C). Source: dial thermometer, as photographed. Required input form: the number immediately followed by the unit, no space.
8°C
